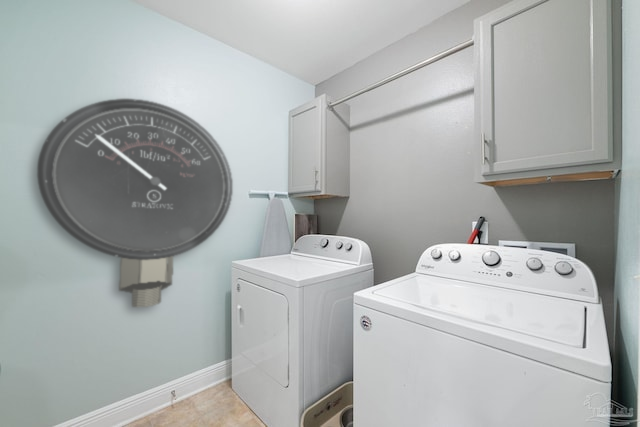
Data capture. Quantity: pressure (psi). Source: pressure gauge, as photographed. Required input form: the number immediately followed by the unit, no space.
6psi
